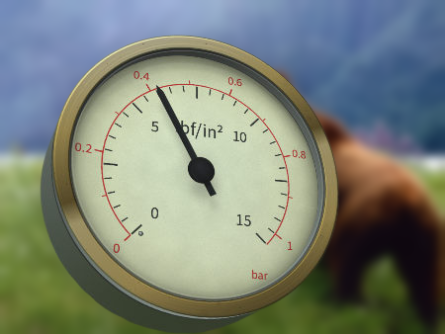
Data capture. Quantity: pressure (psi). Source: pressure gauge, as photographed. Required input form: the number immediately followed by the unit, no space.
6psi
